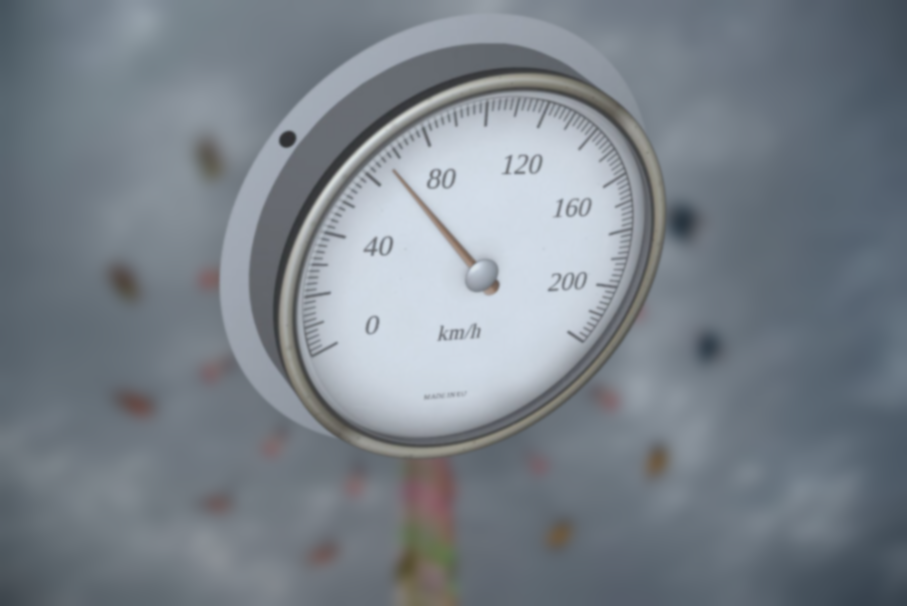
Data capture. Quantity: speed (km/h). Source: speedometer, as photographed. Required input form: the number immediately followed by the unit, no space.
66km/h
